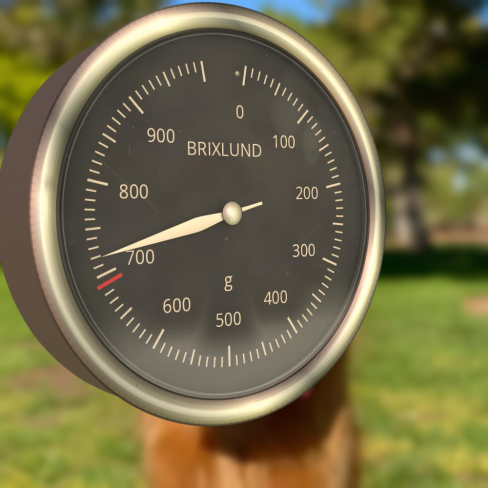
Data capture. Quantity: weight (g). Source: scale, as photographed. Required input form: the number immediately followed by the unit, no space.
720g
